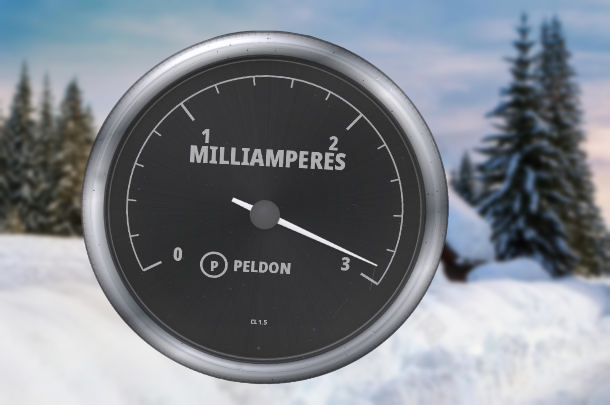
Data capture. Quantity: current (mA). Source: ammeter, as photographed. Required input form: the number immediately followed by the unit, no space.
2.9mA
